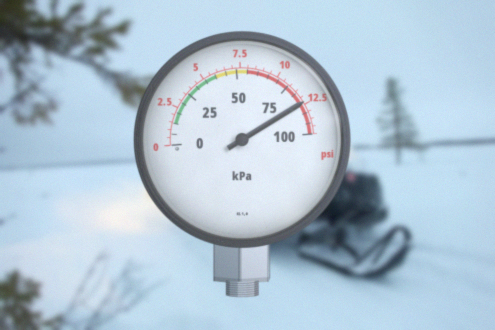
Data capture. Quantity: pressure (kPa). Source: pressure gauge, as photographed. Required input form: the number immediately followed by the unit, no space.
85kPa
